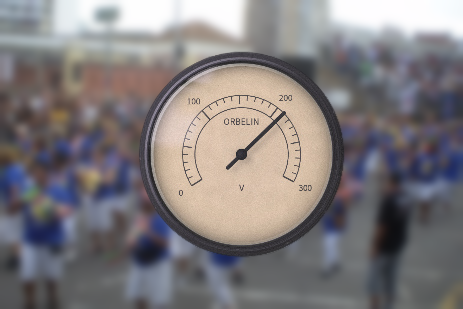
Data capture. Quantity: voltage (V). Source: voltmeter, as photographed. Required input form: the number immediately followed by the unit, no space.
210V
